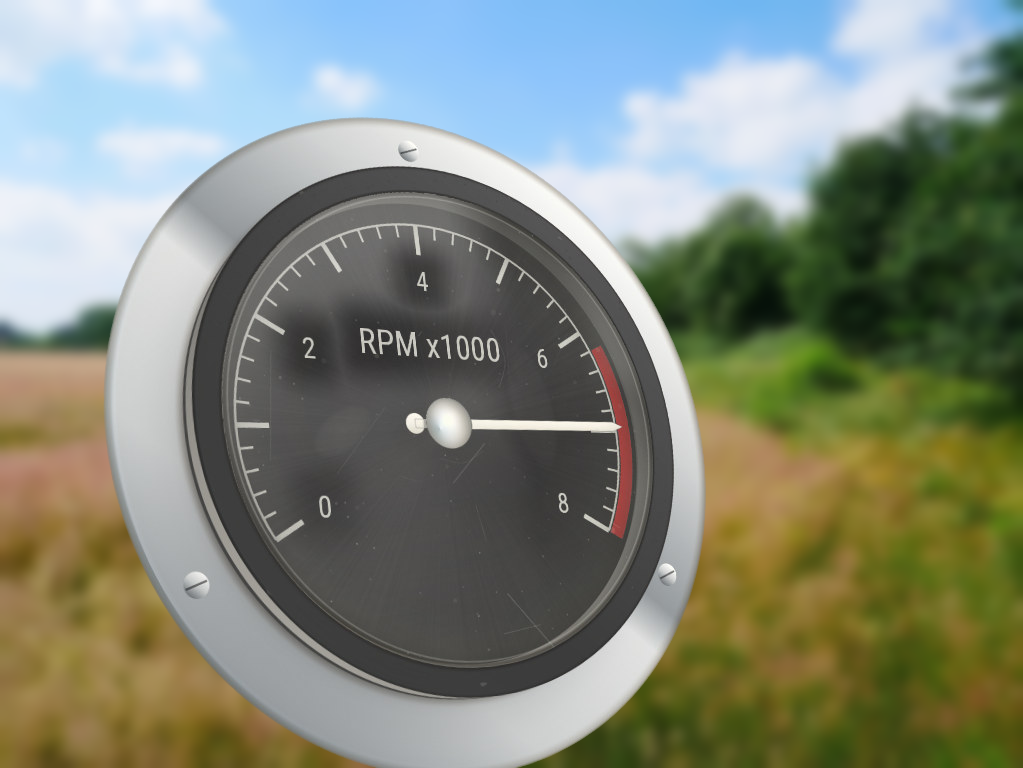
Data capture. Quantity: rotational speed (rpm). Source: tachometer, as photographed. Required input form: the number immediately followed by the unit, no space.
7000rpm
